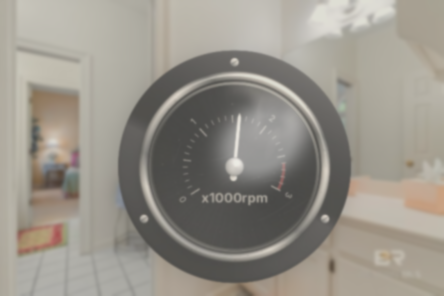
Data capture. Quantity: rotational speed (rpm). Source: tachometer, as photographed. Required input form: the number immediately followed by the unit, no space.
1600rpm
